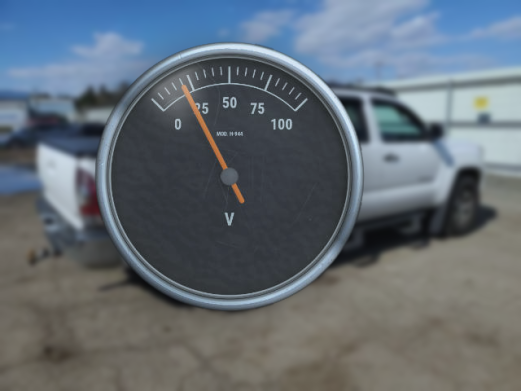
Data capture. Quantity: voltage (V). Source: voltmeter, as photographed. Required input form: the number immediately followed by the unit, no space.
20V
